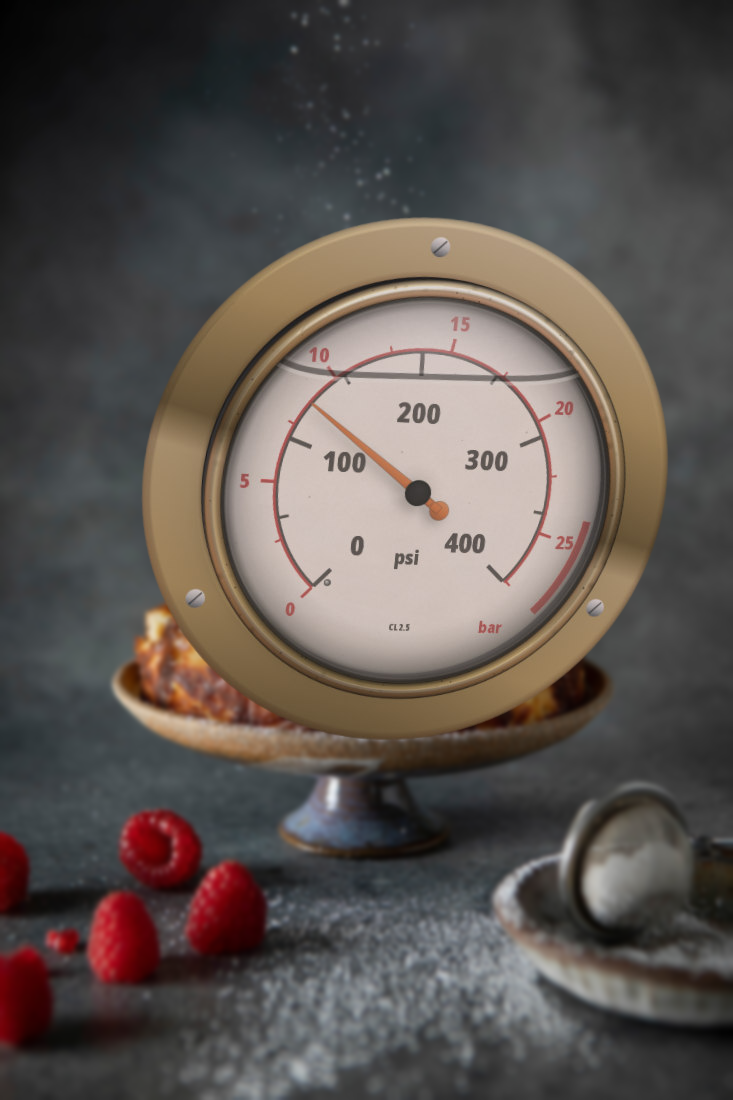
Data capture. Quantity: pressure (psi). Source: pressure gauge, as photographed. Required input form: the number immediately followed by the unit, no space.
125psi
